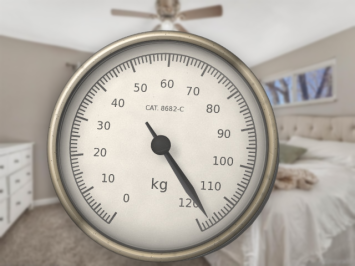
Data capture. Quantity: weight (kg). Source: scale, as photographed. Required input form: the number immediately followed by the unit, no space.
117kg
